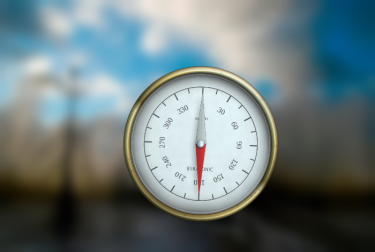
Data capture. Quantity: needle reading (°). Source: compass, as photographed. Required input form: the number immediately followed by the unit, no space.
180°
